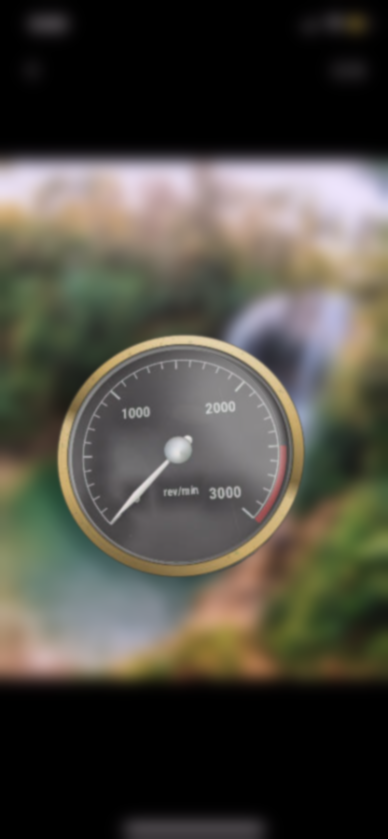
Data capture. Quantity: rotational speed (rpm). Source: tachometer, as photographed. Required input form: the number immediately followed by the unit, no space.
0rpm
